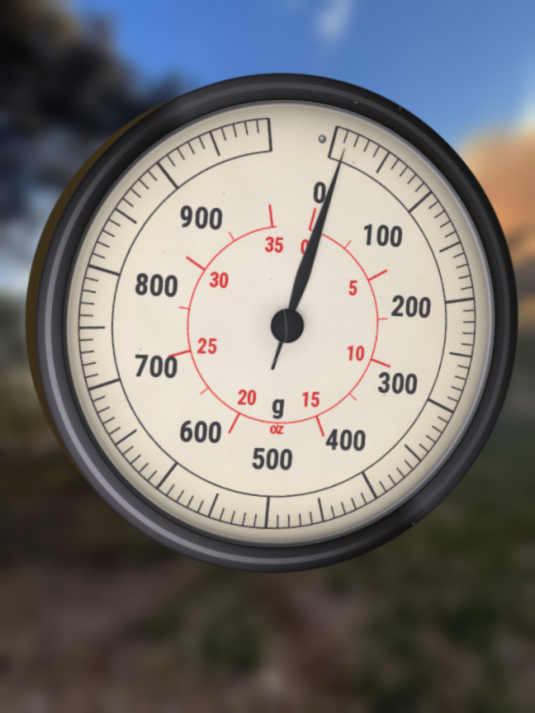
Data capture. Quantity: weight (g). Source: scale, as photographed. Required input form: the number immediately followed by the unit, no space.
10g
